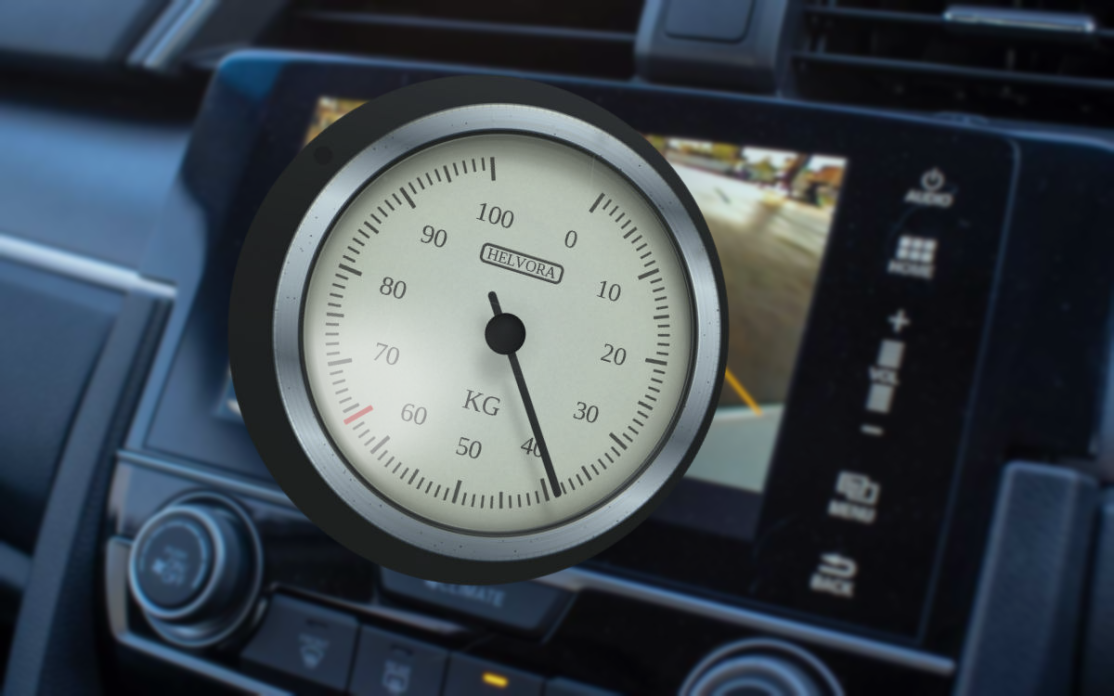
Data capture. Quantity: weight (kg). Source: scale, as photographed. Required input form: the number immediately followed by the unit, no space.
39kg
